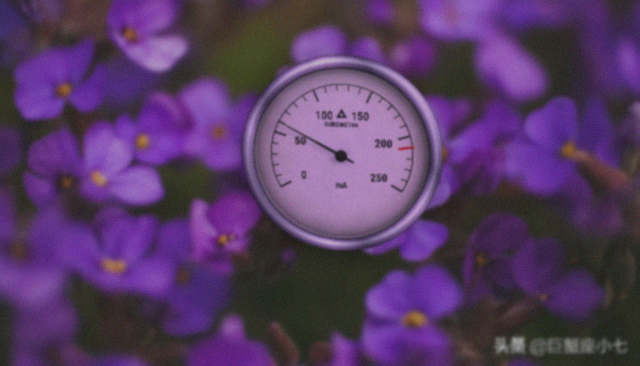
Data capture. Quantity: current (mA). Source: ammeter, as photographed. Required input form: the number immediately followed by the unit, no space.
60mA
